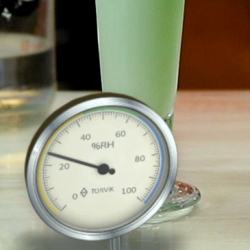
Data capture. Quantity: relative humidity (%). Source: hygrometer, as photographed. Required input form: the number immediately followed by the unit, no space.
25%
